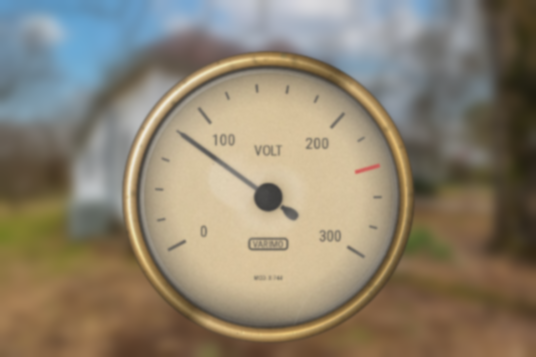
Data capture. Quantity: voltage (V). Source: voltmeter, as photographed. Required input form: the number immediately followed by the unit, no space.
80V
